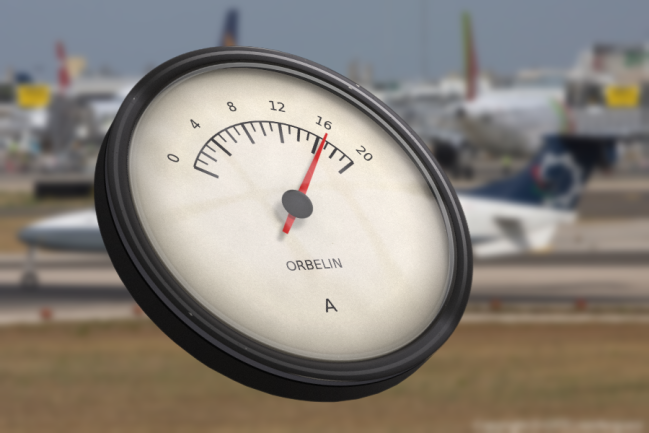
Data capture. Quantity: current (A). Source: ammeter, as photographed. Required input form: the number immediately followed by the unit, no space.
16.5A
